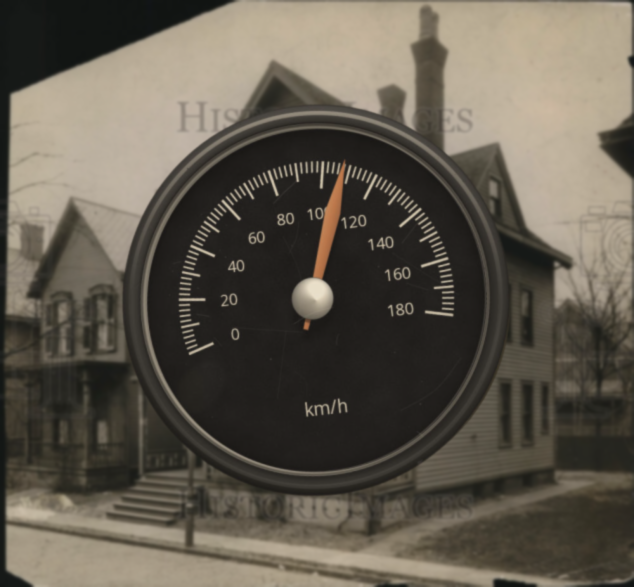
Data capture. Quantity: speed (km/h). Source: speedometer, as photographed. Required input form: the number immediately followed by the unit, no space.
108km/h
